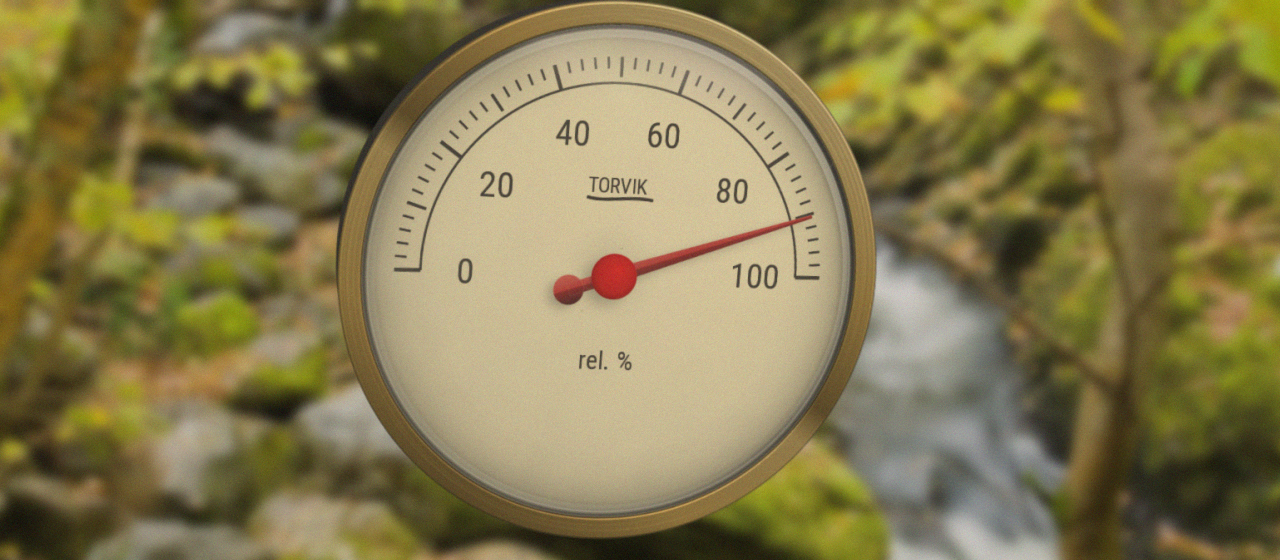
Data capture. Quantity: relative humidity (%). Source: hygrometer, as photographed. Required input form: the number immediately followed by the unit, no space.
90%
